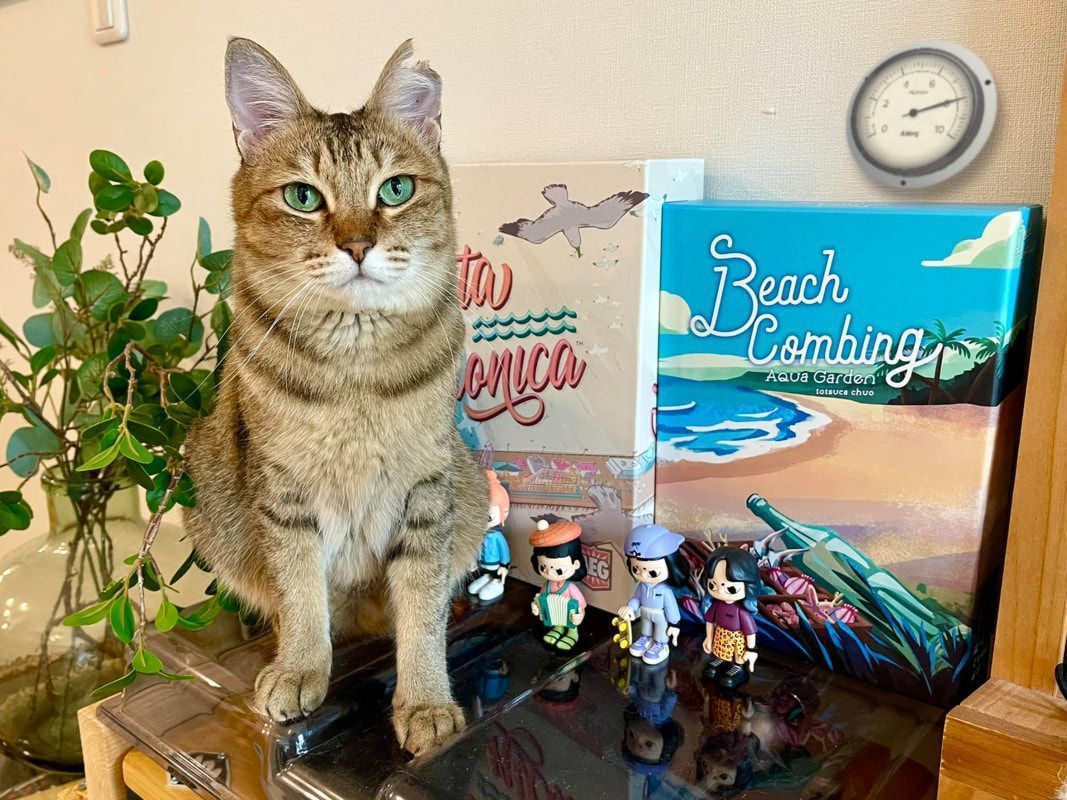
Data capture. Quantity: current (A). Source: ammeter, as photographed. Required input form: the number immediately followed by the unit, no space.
8A
